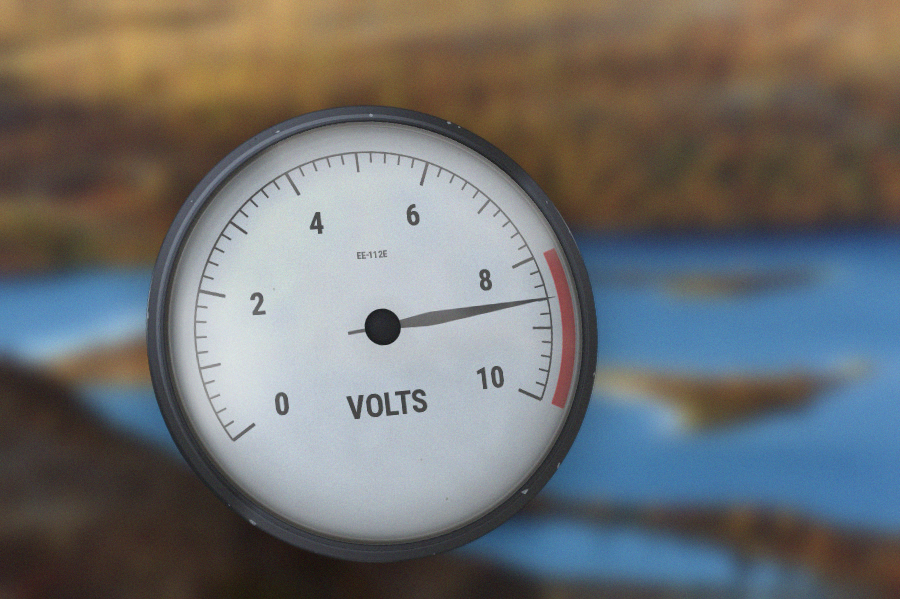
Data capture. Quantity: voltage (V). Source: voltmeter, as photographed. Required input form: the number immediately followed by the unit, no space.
8.6V
